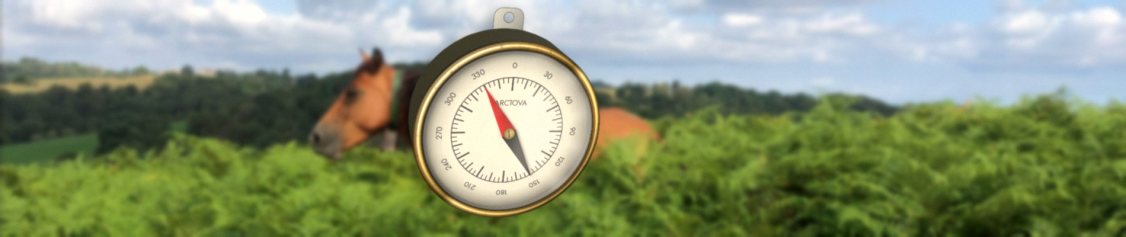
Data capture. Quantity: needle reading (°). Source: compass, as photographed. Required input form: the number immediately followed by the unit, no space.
330°
